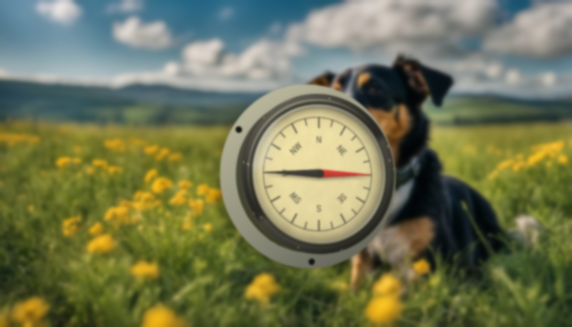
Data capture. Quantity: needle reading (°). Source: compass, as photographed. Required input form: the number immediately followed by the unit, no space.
90°
